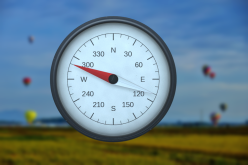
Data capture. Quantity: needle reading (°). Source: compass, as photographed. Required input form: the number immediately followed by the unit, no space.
290°
